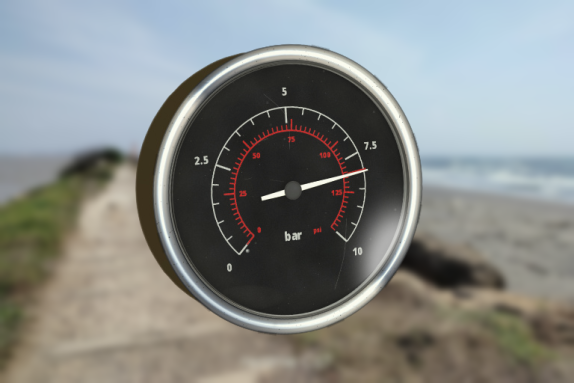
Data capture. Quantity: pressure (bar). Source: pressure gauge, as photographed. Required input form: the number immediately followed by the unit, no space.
8bar
